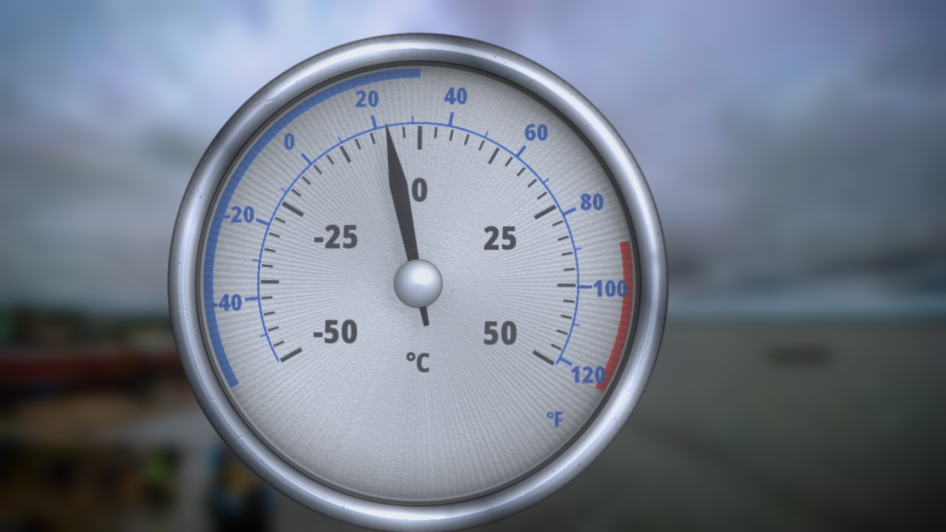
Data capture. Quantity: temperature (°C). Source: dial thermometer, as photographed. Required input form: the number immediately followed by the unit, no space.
-5°C
